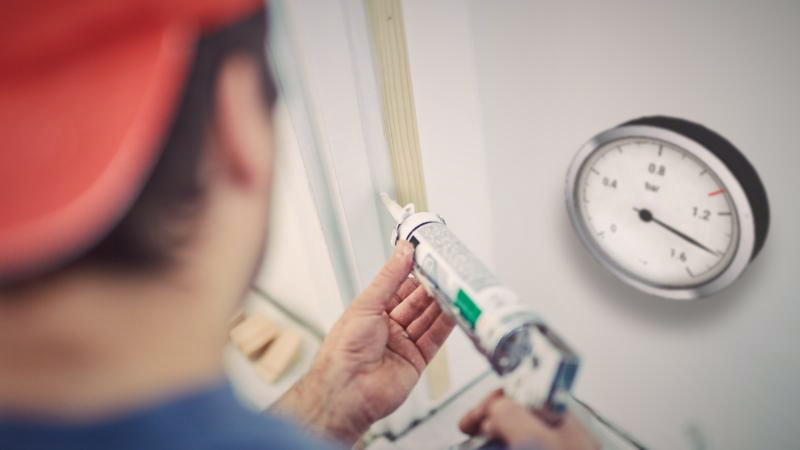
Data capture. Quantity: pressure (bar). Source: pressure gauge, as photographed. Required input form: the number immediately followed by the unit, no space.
1.4bar
